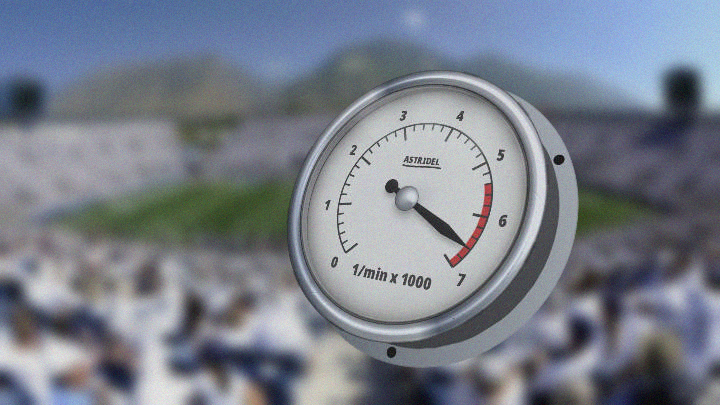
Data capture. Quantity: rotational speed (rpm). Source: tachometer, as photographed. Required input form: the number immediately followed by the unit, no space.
6600rpm
